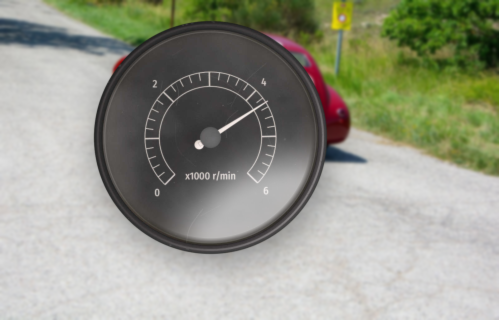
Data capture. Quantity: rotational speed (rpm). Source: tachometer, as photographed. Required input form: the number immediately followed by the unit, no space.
4300rpm
